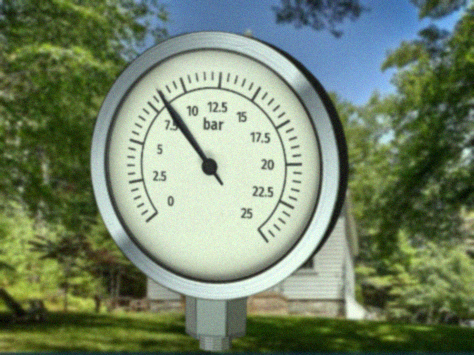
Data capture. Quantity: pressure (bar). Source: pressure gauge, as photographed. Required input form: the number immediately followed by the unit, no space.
8.5bar
